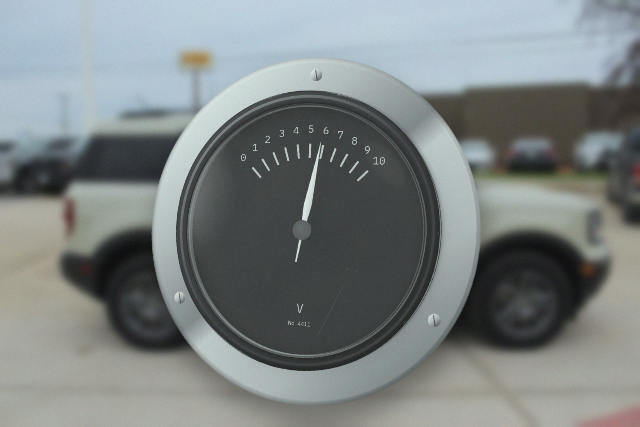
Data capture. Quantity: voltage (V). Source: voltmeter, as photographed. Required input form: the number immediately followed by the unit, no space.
6V
